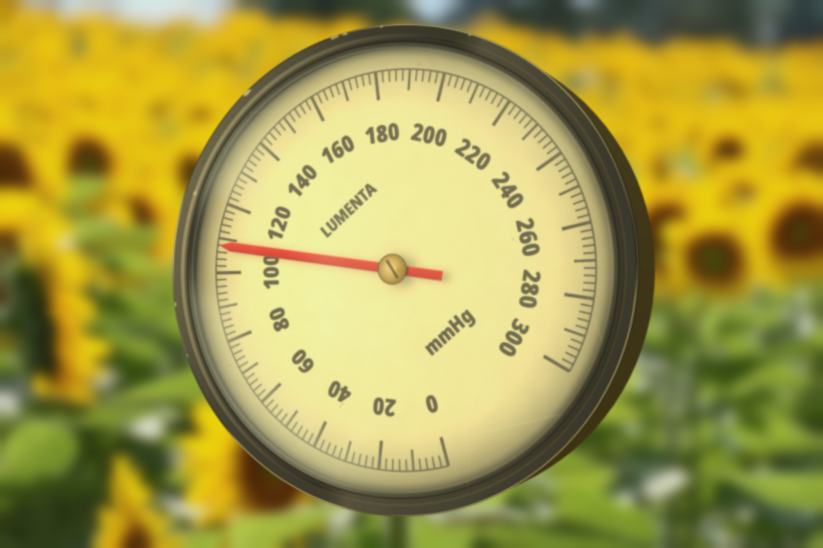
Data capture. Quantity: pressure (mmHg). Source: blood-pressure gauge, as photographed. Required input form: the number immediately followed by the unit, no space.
108mmHg
